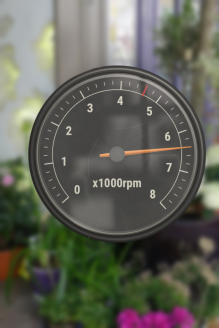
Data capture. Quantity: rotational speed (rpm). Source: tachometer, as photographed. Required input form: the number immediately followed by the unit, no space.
6400rpm
